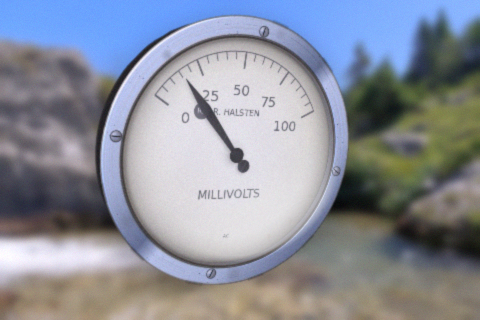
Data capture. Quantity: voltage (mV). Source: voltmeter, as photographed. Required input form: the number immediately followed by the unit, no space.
15mV
